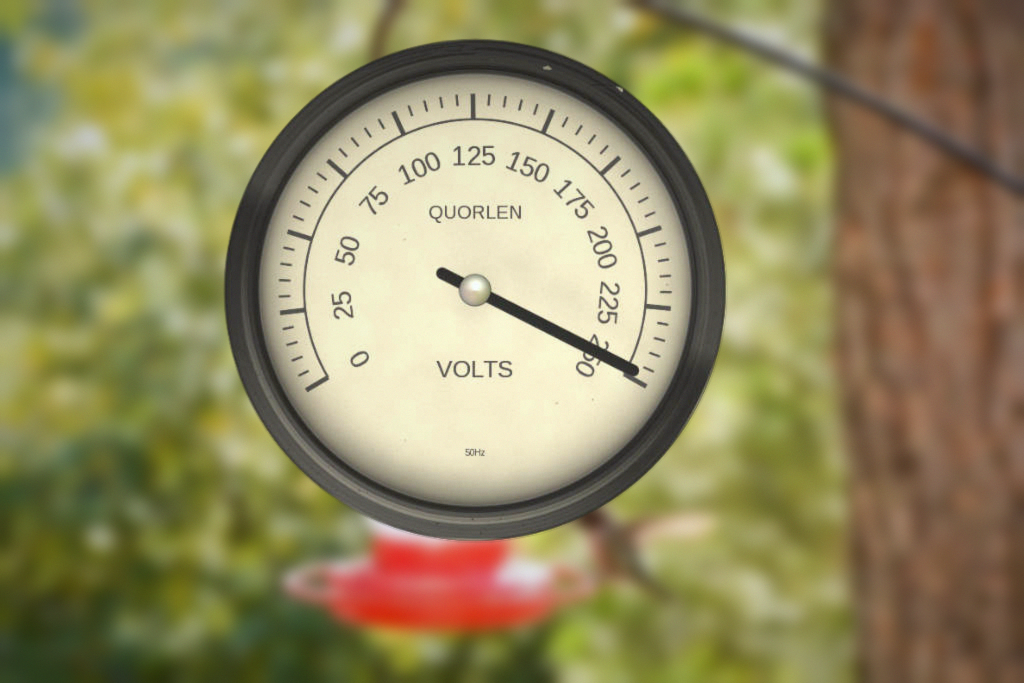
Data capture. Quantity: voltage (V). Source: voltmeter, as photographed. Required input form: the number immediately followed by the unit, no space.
247.5V
